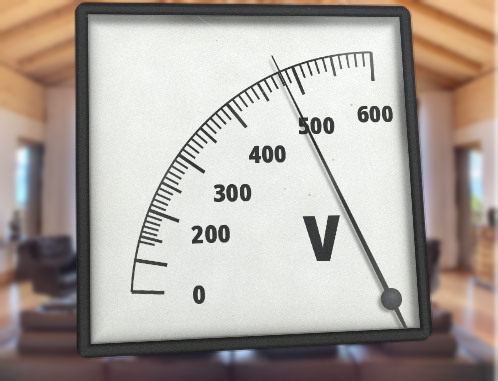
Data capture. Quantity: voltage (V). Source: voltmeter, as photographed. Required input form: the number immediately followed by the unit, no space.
480V
